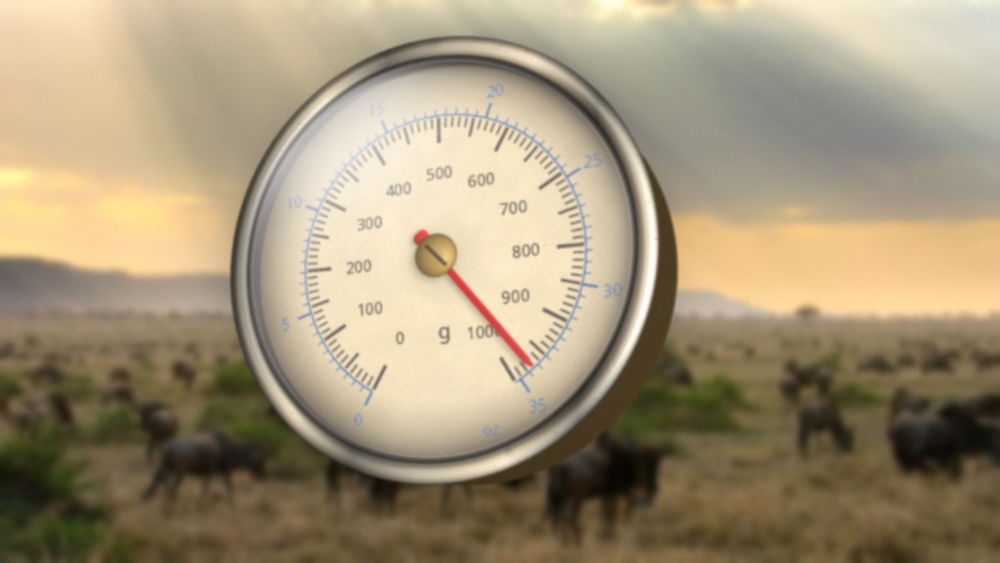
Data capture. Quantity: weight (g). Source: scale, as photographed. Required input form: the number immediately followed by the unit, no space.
970g
